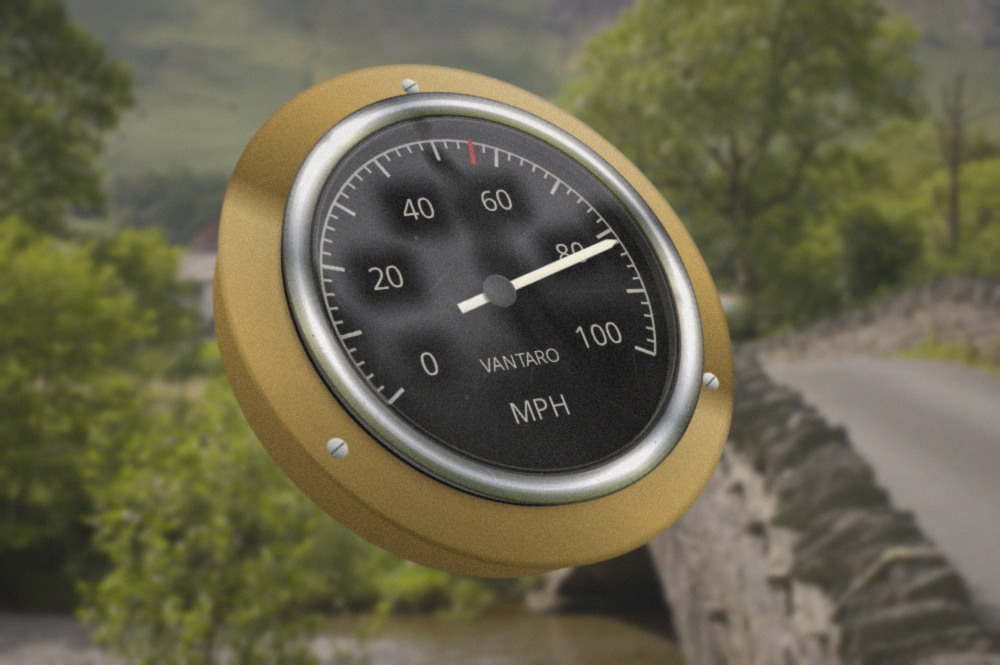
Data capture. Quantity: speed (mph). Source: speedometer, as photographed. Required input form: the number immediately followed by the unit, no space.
82mph
